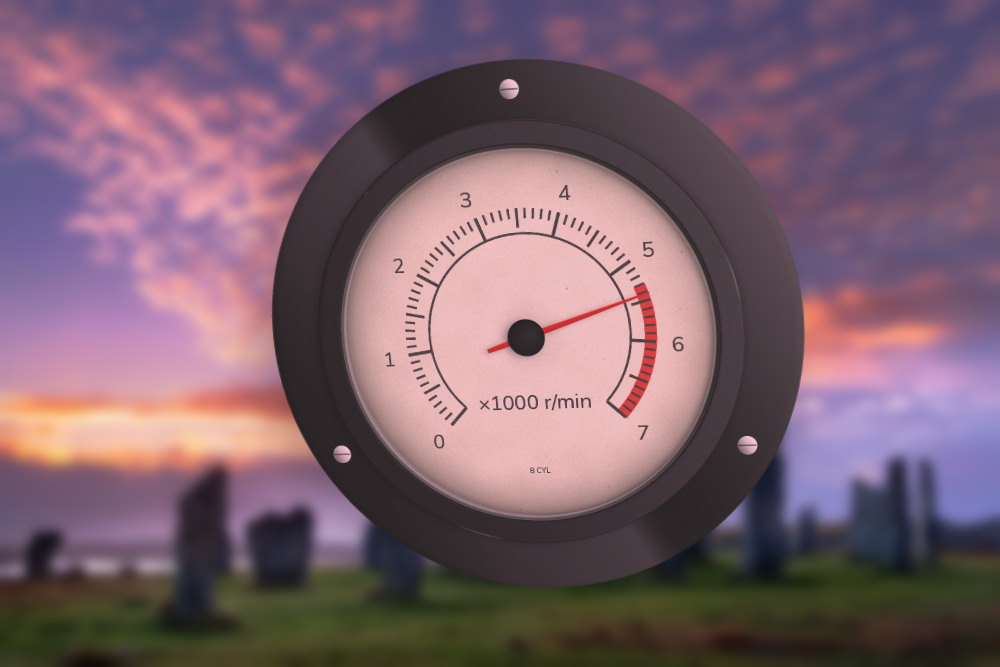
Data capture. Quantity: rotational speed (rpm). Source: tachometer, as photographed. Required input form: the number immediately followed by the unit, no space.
5400rpm
